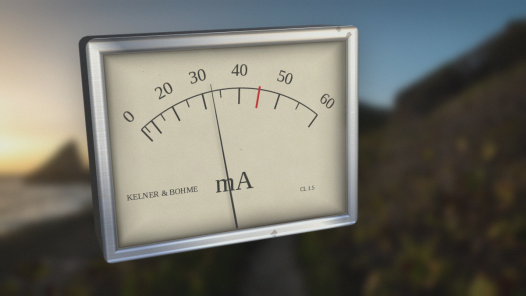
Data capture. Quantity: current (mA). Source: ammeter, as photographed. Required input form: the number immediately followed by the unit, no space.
32.5mA
